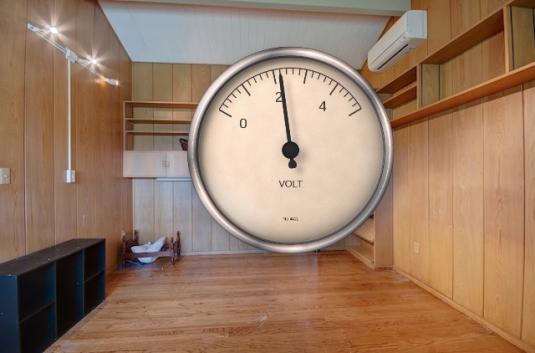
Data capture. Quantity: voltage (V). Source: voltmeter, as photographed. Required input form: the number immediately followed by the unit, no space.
2.2V
